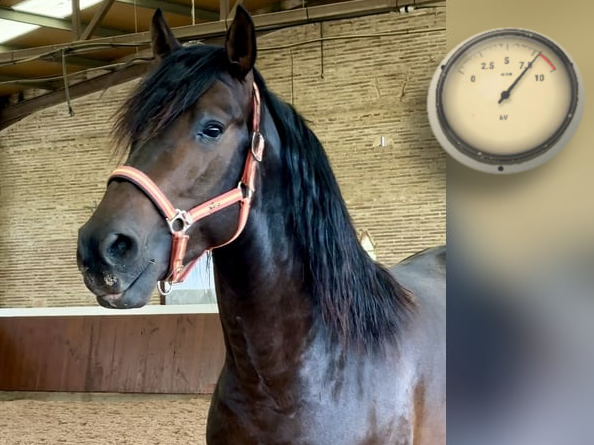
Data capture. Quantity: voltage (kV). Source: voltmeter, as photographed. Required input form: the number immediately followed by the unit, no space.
8kV
